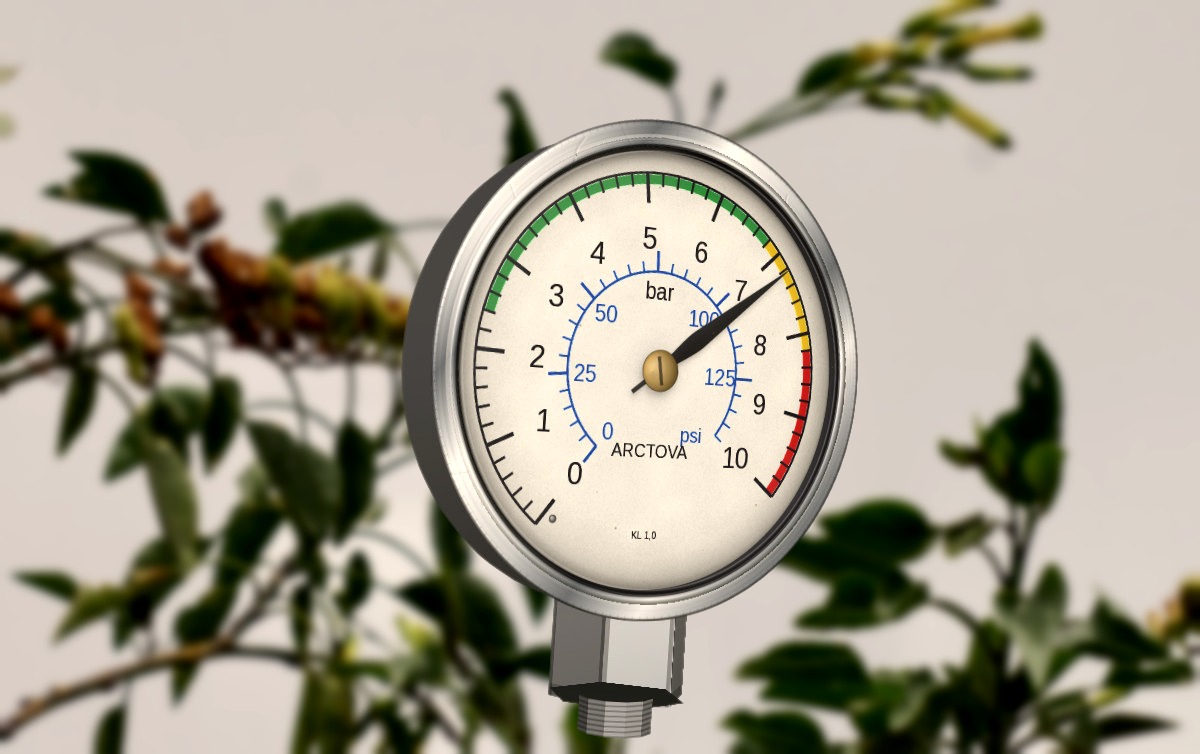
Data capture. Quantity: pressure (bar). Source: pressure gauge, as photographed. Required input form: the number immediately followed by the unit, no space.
7.2bar
